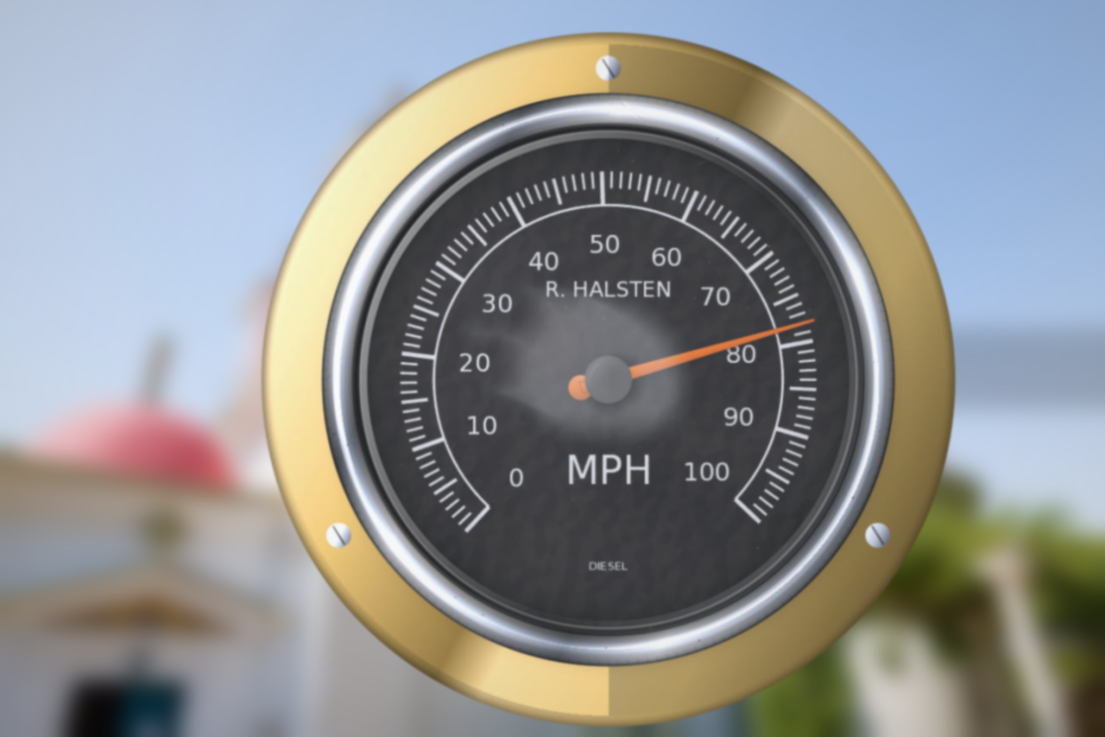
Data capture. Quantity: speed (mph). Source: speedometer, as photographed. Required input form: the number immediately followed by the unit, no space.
78mph
